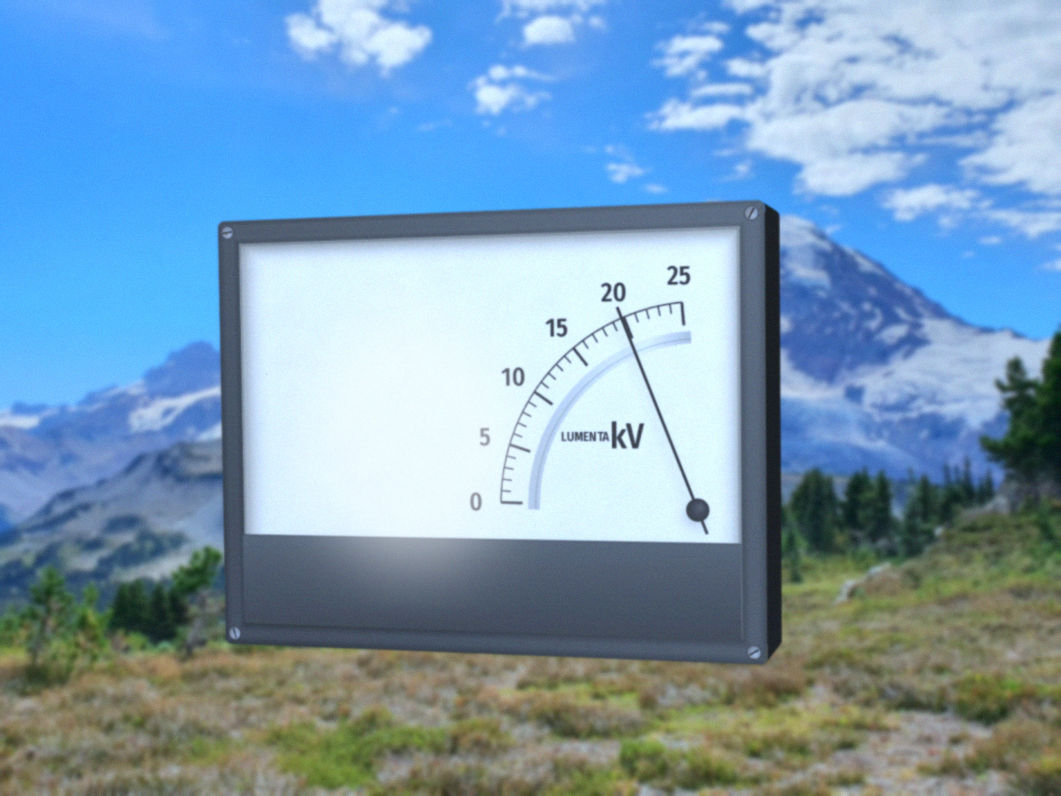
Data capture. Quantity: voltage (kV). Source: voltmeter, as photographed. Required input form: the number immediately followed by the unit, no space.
20kV
